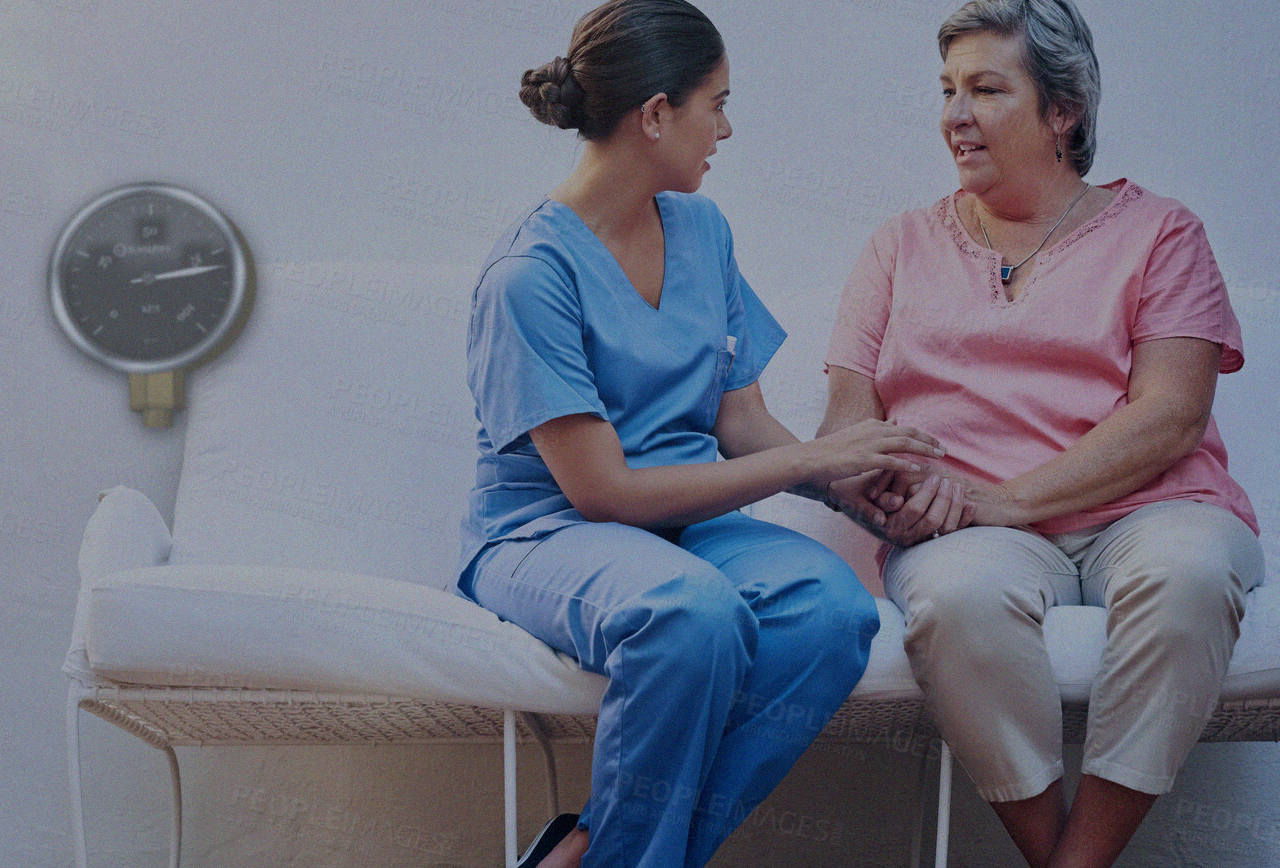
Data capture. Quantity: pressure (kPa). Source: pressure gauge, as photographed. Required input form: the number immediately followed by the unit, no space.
80kPa
